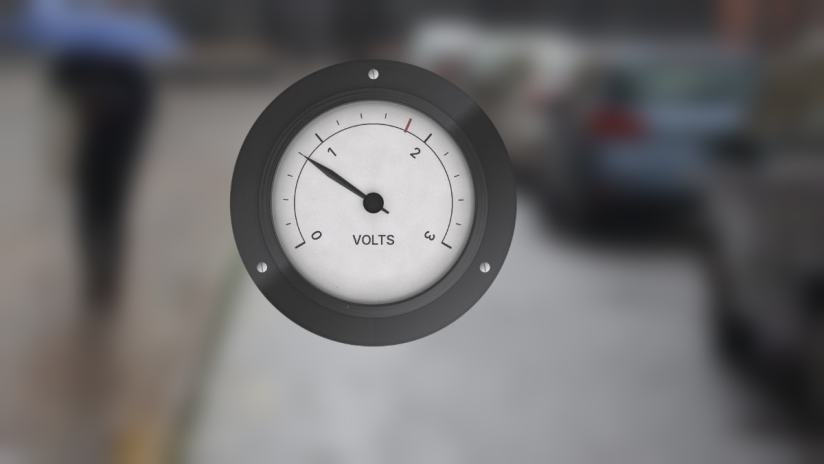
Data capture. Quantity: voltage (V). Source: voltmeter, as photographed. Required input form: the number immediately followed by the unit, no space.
0.8V
